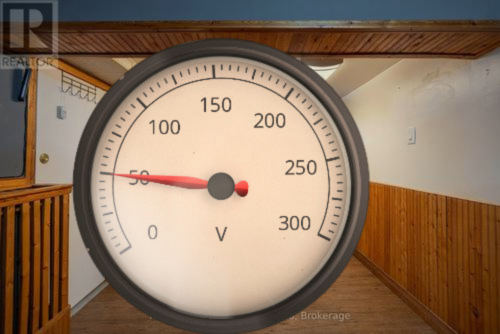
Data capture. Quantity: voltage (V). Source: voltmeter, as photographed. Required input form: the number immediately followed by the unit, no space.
50V
